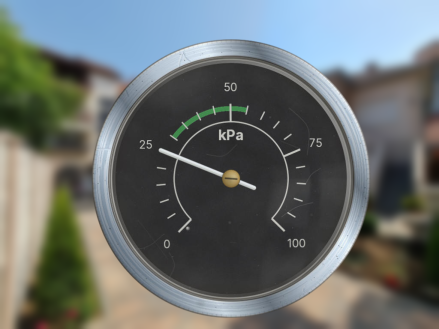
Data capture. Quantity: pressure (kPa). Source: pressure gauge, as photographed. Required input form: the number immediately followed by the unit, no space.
25kPa
